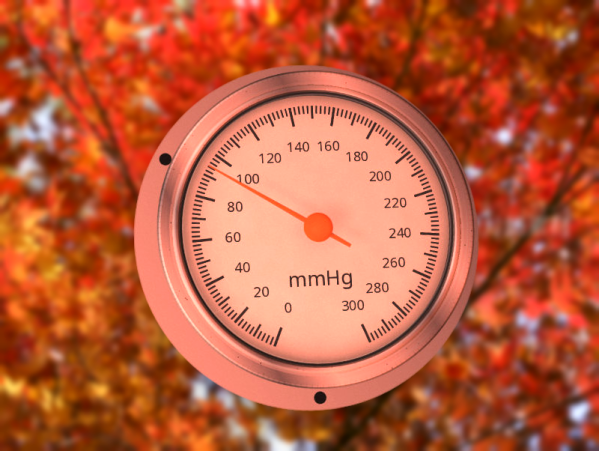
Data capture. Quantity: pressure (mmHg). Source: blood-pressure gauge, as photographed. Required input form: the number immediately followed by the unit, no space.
94mmHg
